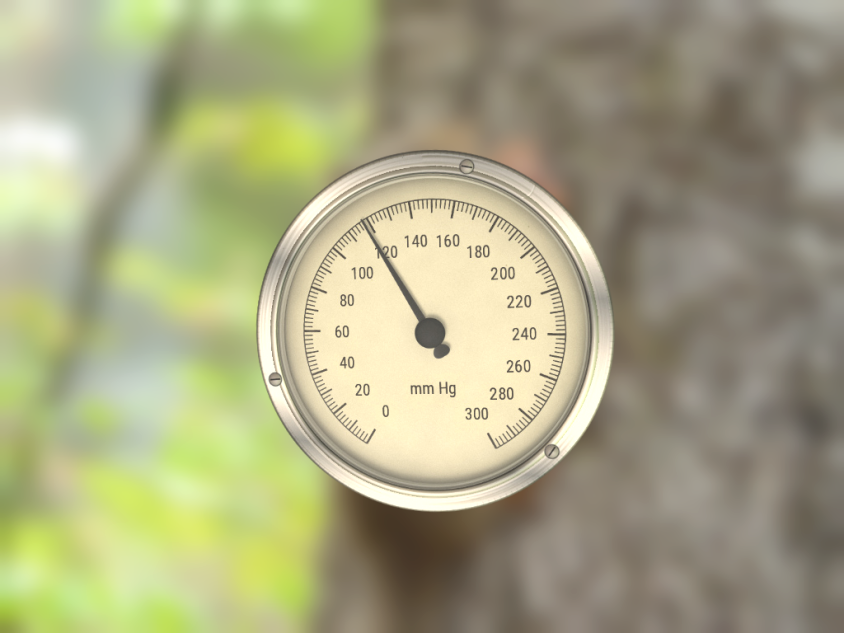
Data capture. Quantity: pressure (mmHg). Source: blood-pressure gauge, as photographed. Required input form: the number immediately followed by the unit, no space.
118mmHg
